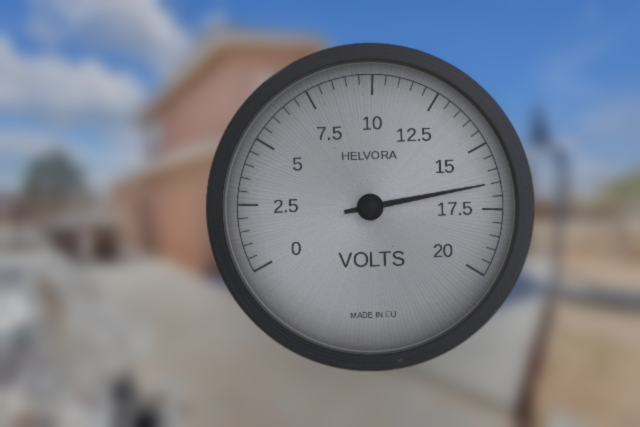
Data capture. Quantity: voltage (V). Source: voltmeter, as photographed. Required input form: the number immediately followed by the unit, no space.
16.5V
